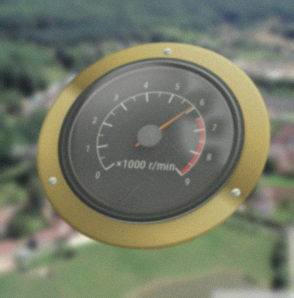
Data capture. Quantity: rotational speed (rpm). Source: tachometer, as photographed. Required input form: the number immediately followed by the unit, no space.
6000rpm
